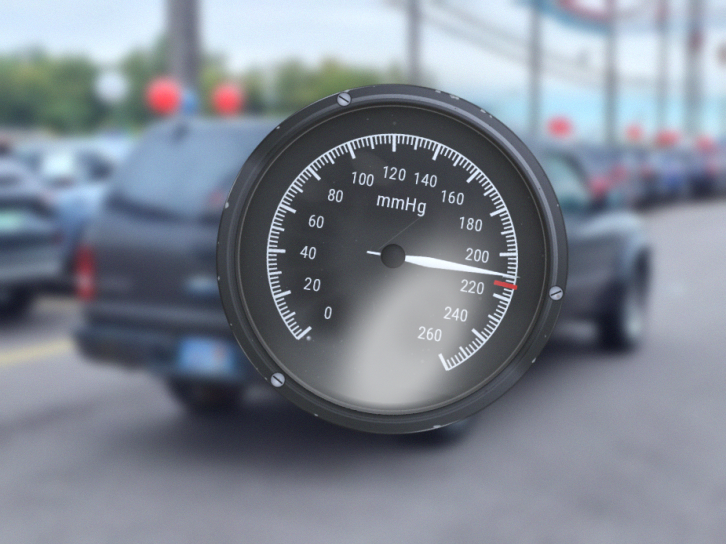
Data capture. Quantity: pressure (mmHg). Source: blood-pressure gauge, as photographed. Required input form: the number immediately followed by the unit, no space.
210mmHg
